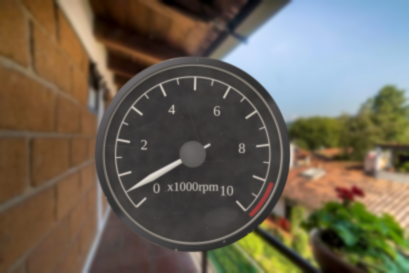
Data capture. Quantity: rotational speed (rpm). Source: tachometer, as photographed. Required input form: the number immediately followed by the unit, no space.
500rpm
